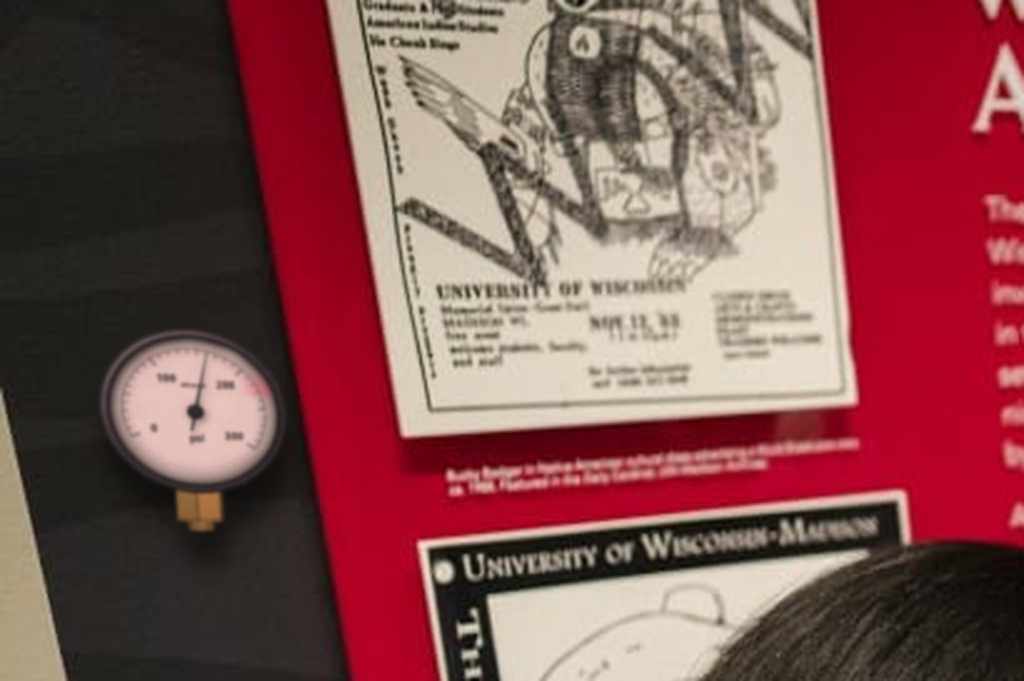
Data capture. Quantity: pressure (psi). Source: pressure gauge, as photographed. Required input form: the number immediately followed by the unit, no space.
160psi
